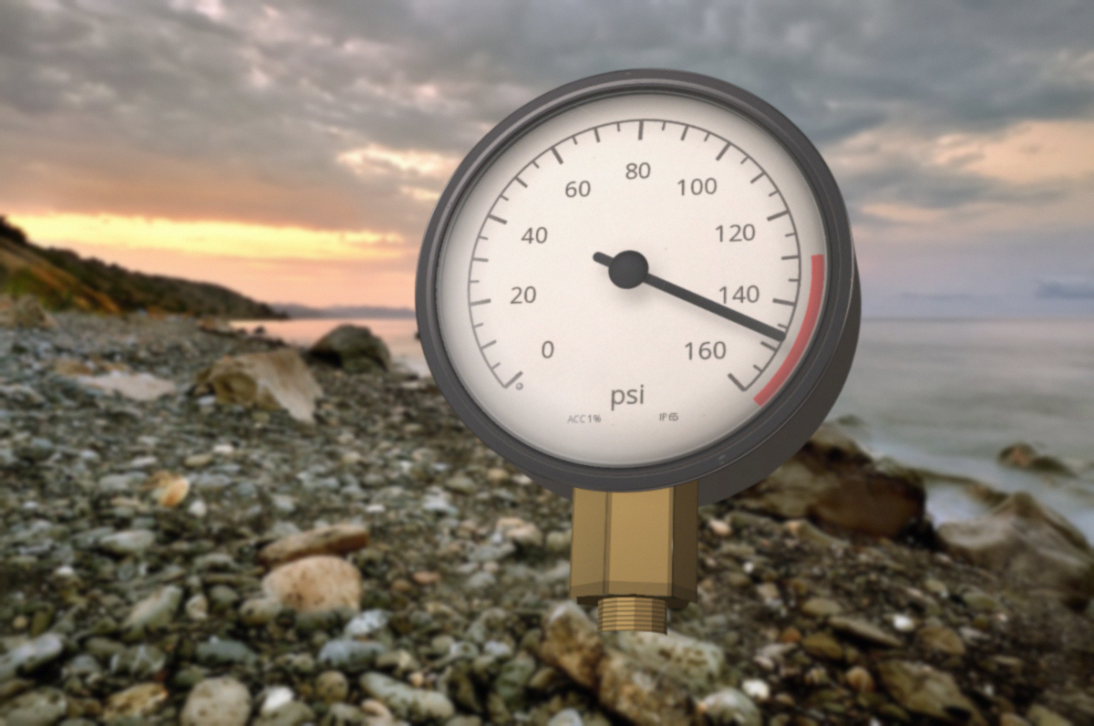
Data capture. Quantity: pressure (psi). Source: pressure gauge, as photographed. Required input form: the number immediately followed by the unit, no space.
147.5psi
